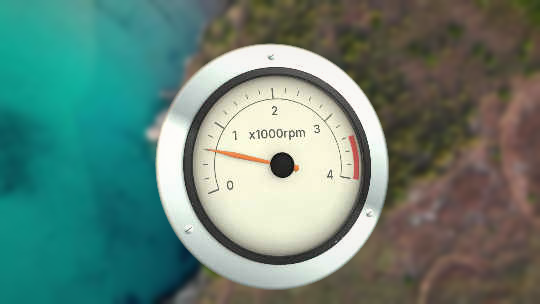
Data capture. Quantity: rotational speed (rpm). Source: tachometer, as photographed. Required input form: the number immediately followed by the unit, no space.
600rpm
